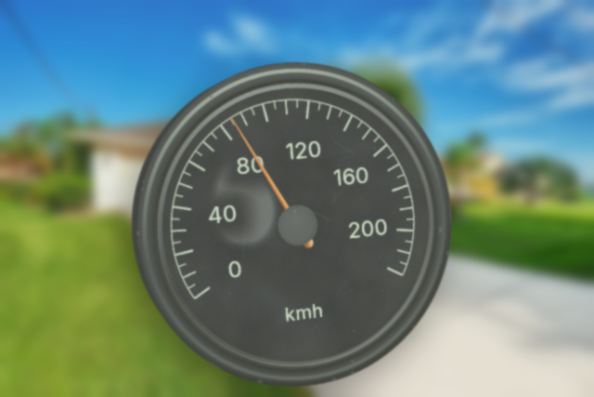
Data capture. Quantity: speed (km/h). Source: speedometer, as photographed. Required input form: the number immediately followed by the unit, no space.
85km/h
